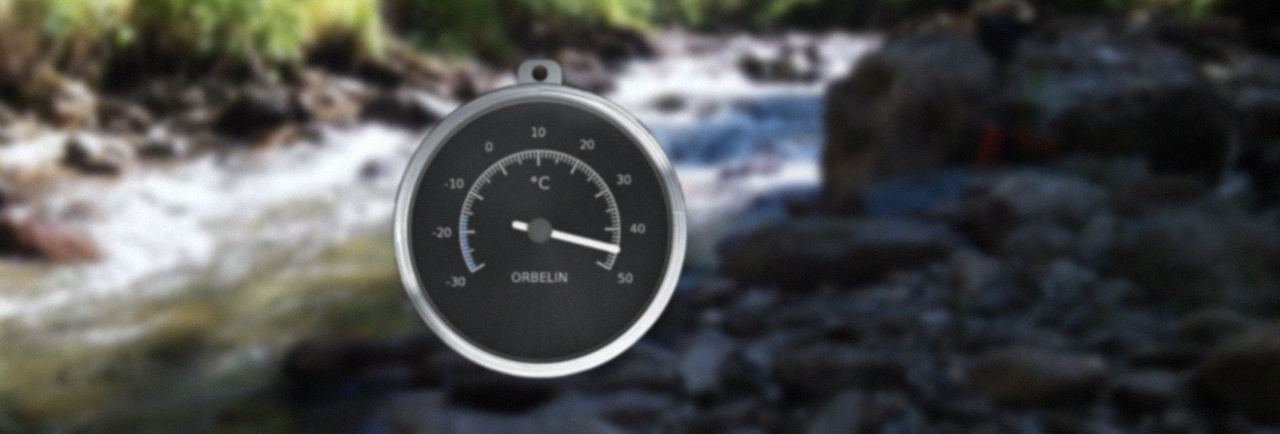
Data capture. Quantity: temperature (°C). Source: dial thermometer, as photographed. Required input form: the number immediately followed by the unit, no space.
45°C
